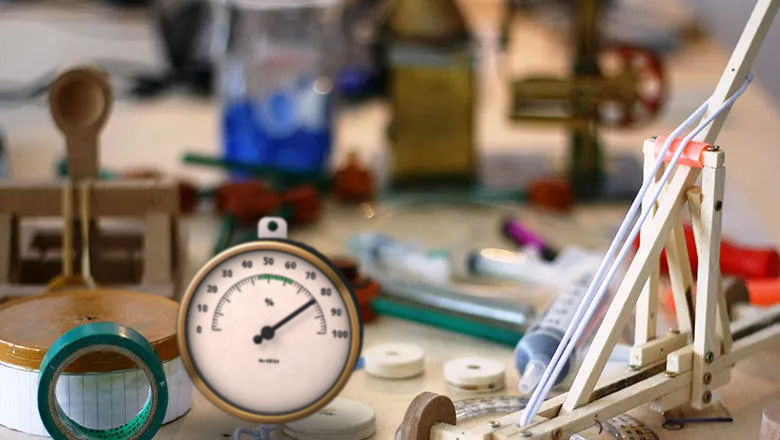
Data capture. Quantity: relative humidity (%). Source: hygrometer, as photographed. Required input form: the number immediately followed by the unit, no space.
80%
